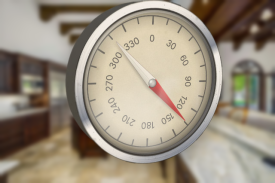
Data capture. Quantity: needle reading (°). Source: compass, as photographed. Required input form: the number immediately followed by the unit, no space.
135°
